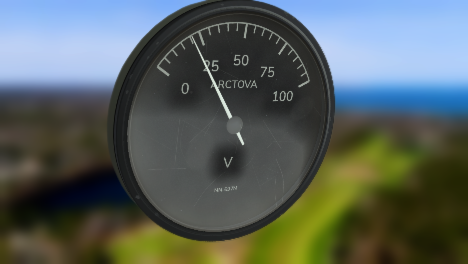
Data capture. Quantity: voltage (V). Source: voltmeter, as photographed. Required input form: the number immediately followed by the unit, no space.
20V
